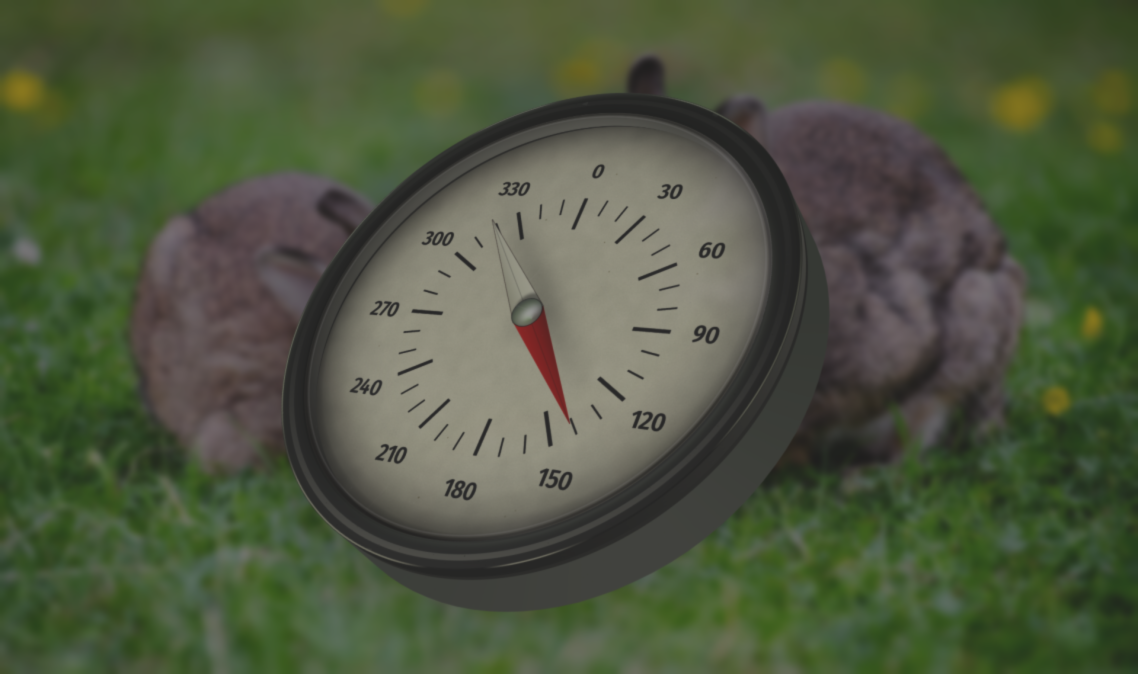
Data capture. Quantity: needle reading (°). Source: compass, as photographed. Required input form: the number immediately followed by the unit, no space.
140°
